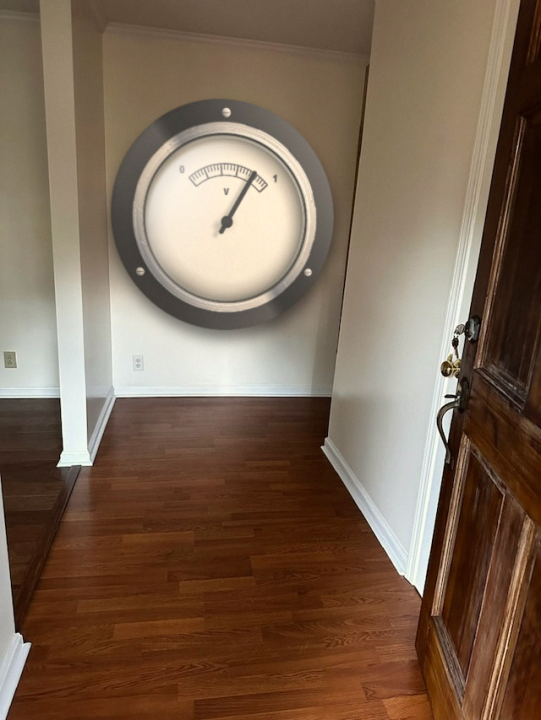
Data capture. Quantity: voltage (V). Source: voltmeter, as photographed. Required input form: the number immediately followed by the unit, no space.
0.8V
